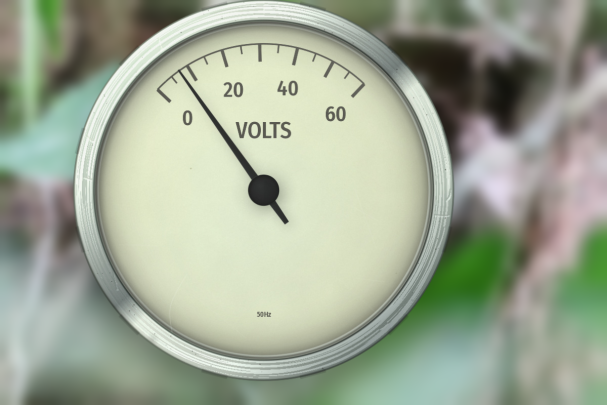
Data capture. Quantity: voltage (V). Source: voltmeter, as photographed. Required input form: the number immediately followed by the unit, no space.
7.5V
